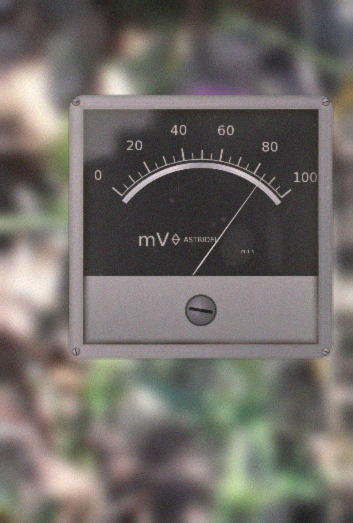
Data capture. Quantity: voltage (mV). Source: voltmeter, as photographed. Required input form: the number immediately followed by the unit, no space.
85mV
